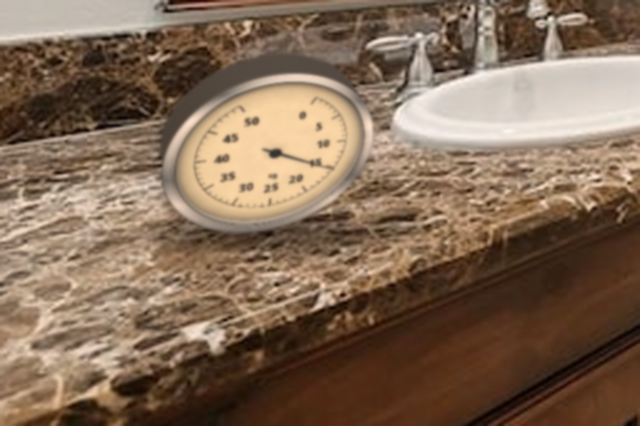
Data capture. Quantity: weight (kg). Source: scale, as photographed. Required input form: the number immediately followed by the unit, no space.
15kg
